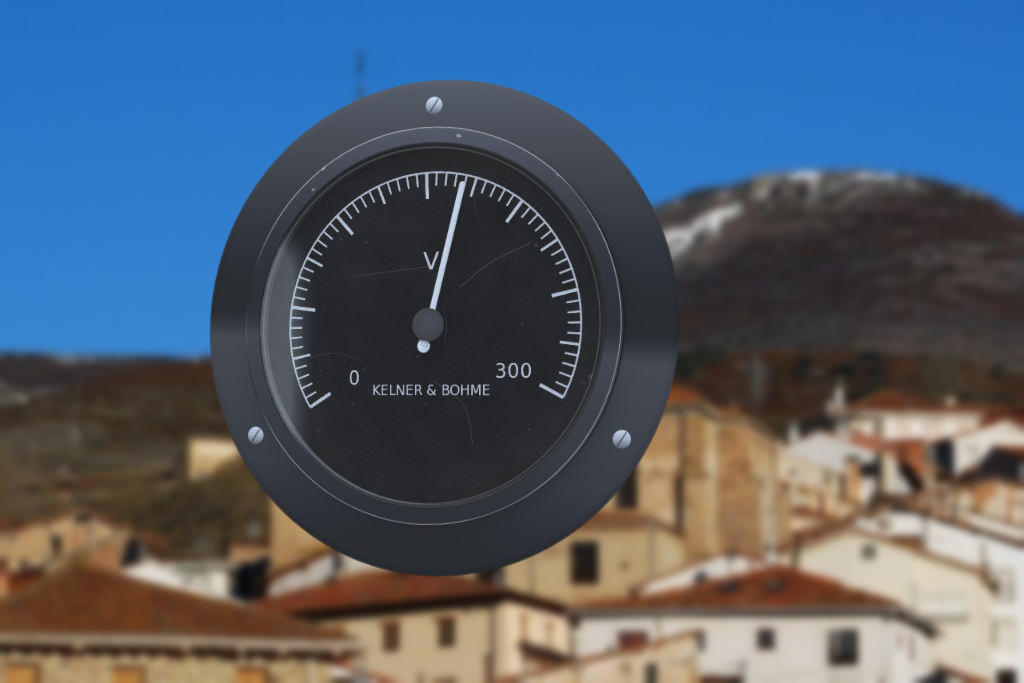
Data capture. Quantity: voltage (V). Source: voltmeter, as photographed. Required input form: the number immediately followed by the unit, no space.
170V
